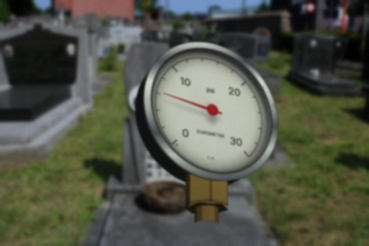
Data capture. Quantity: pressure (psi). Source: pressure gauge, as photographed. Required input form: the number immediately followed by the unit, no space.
6psi
